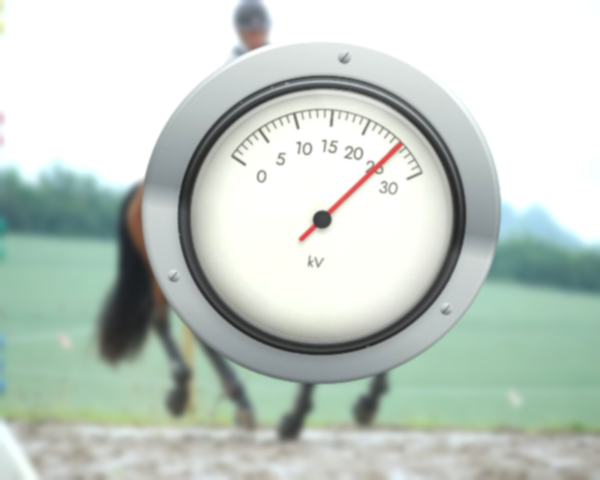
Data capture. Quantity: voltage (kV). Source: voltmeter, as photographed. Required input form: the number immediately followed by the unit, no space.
25kV
